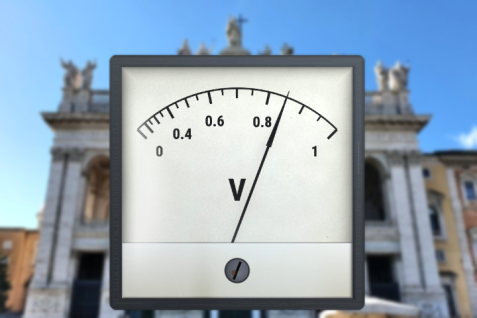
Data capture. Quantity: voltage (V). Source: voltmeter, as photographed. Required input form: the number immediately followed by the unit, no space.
0.85V
